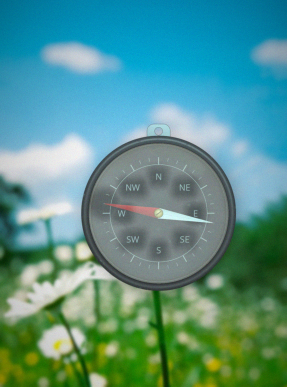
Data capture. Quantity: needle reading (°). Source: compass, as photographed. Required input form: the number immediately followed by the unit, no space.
280°
